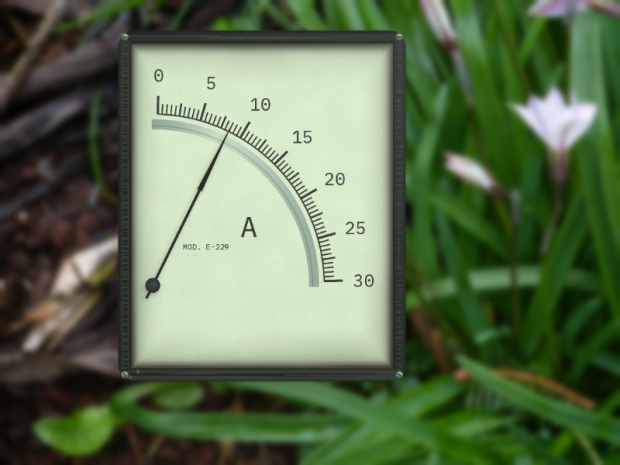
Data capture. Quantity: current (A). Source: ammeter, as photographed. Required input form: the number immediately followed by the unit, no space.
8.5A
